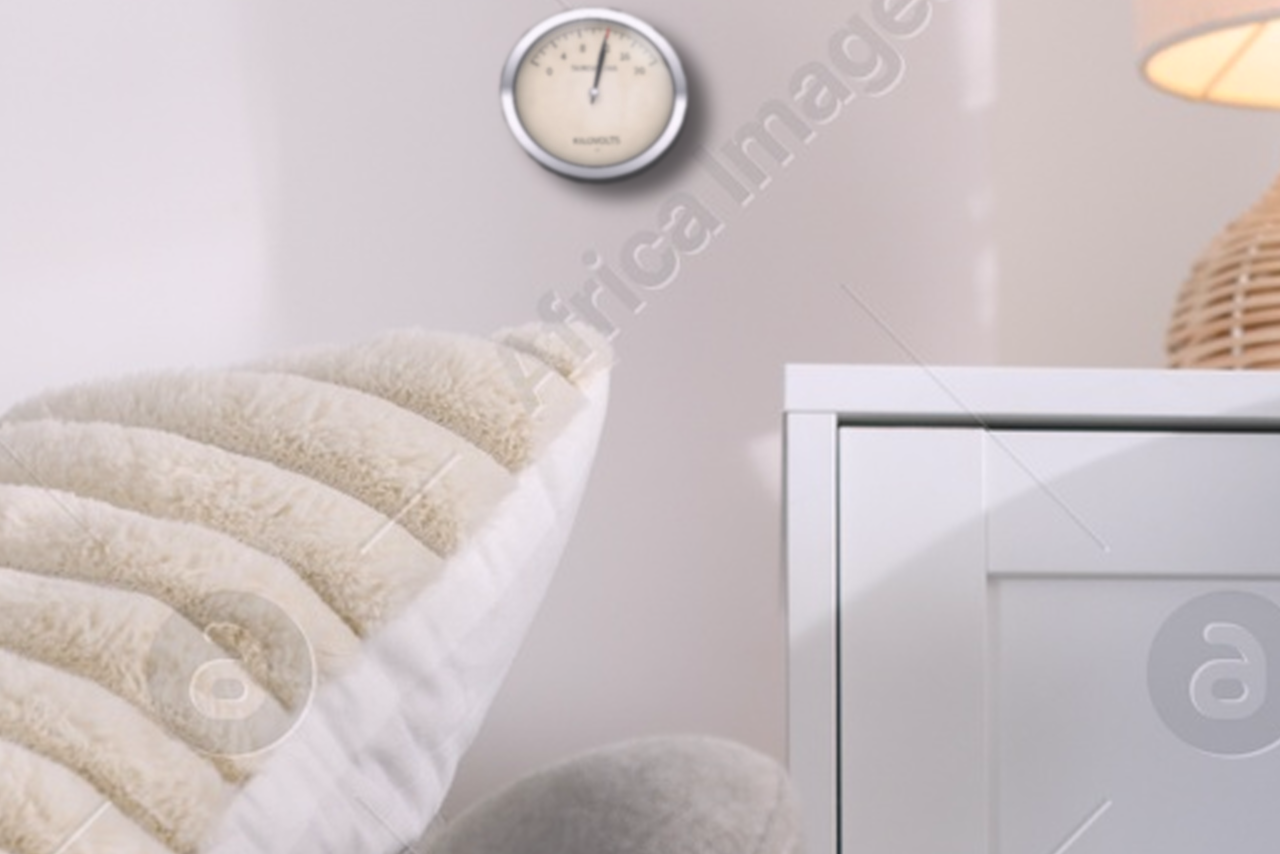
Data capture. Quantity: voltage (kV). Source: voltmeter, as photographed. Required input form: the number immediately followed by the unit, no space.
12kV
